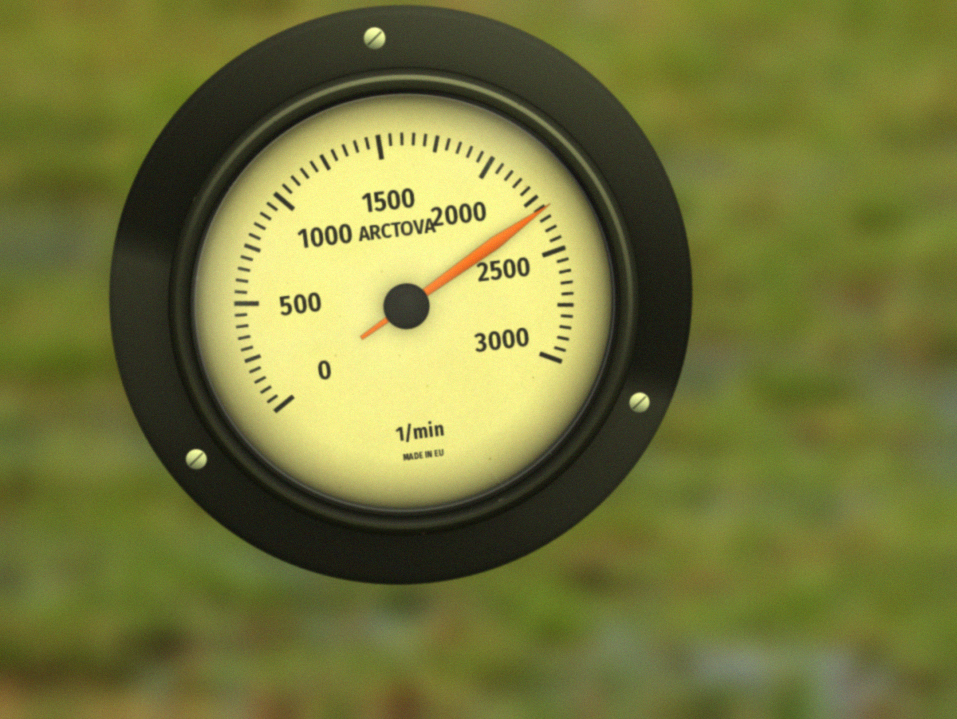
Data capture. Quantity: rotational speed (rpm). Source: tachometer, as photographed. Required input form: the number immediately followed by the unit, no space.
2300rpm
